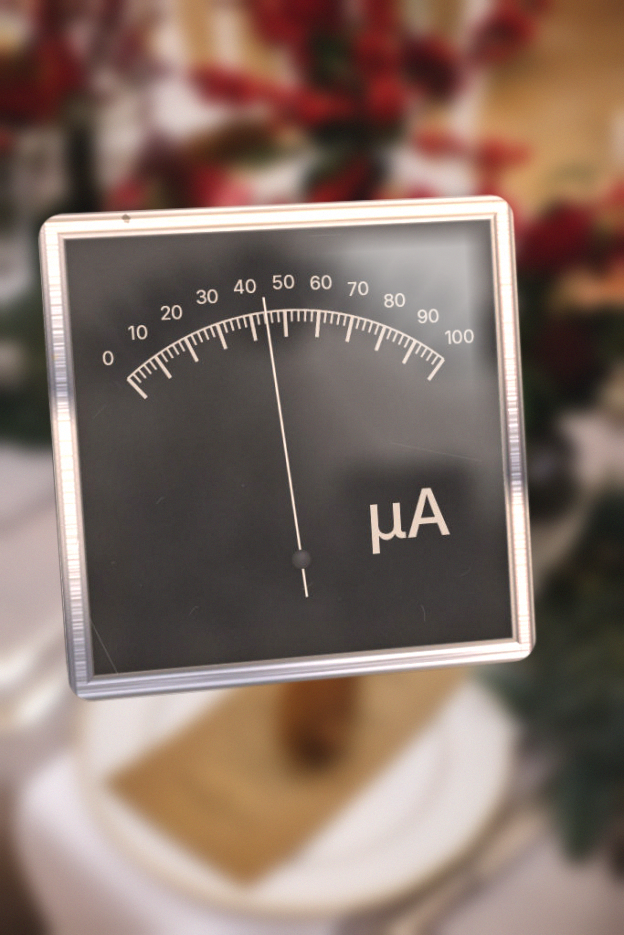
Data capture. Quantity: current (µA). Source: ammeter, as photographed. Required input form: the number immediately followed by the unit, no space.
44µA
